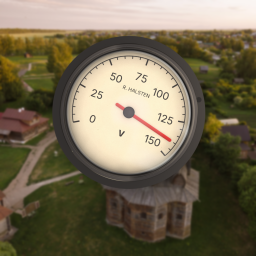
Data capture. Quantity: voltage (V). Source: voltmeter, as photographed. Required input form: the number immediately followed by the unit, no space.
140V
